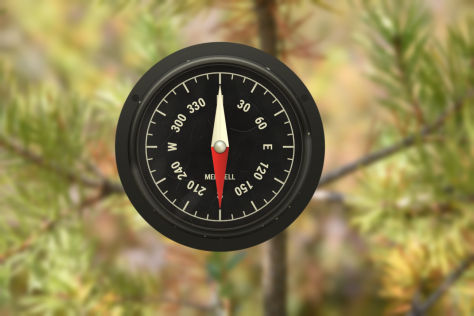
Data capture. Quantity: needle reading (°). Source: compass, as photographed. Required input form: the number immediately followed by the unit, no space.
180°
